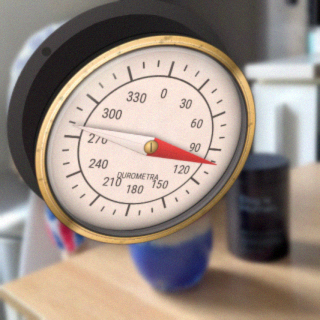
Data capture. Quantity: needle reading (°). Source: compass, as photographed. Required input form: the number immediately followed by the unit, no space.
100°
